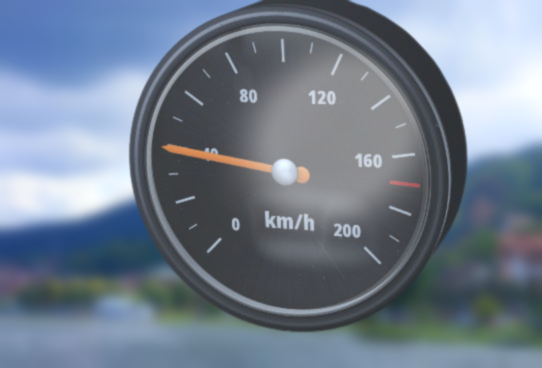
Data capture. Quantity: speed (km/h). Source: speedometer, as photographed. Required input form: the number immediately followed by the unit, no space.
40km/h
